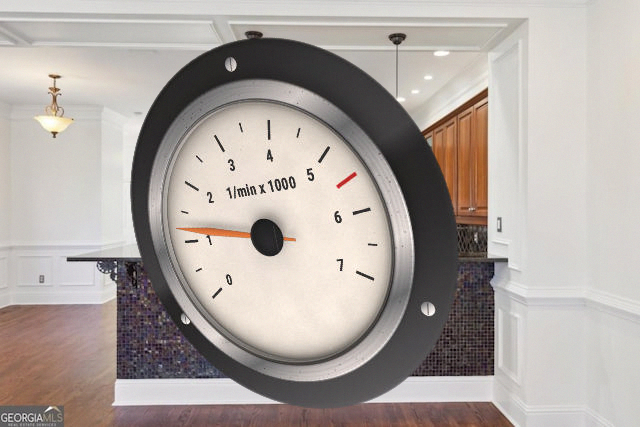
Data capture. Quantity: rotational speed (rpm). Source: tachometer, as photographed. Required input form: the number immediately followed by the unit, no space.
1250rpm
